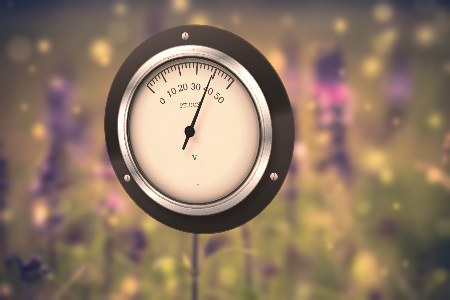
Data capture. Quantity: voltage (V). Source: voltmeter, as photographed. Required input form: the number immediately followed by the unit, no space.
40V
